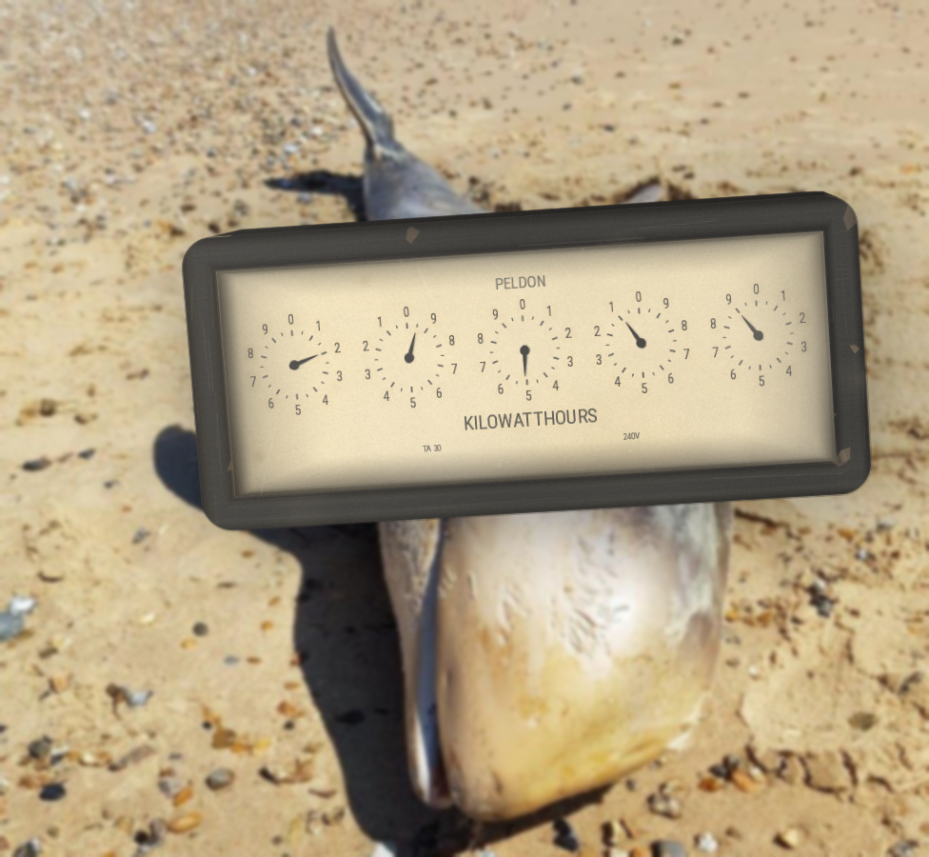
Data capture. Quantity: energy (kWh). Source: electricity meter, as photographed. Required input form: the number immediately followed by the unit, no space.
19509kWh
